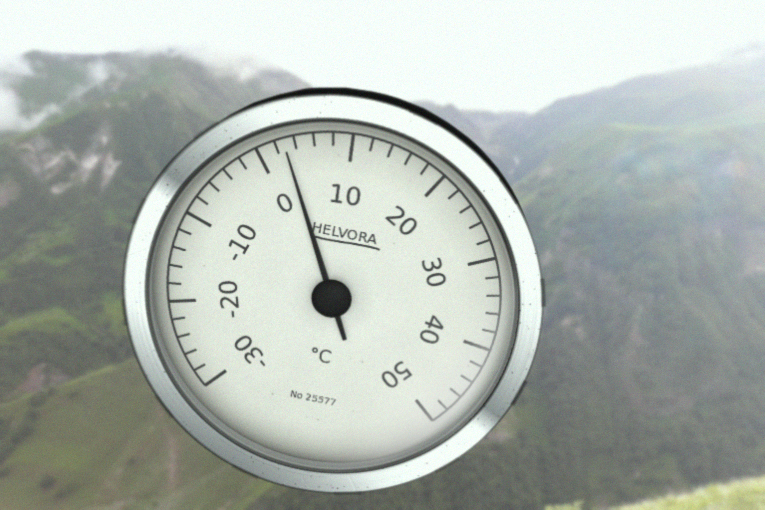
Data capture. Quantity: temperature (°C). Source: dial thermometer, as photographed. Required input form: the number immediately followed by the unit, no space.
3°C
